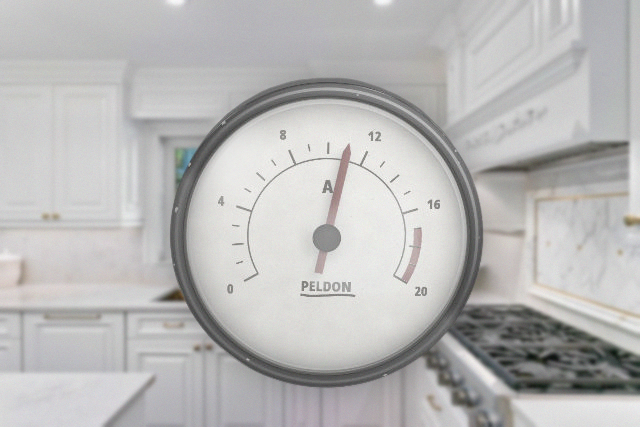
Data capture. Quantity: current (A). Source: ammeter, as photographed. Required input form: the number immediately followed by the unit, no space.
11A
